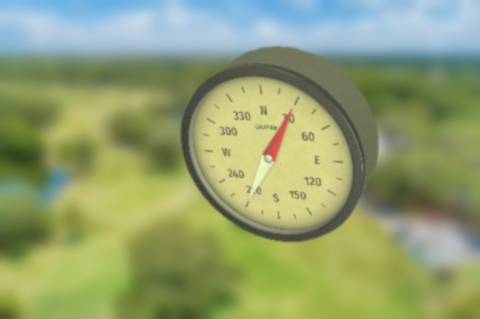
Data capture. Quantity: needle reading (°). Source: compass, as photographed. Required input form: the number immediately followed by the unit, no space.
30°
